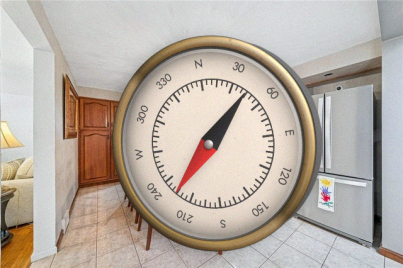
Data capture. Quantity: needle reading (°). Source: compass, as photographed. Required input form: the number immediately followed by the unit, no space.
225°
